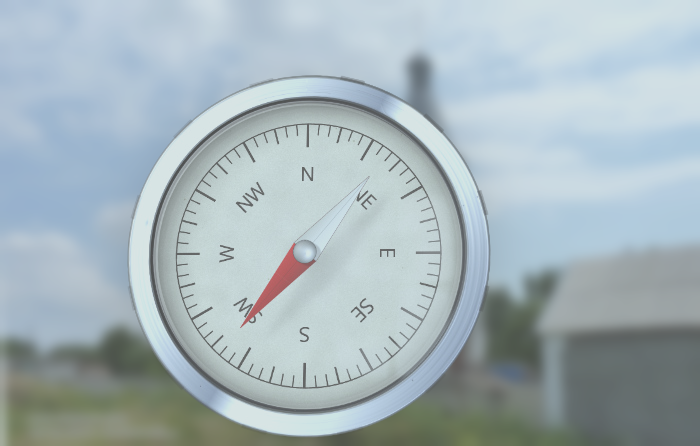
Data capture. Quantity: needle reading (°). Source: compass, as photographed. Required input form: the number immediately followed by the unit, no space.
220°
